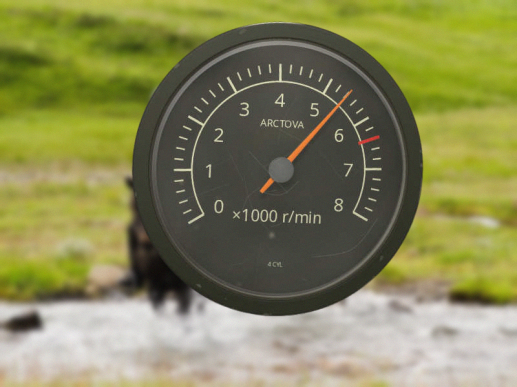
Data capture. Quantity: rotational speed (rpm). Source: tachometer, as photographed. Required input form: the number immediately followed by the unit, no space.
5400rpm
